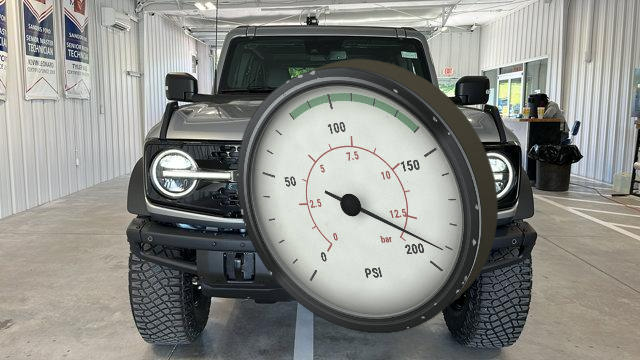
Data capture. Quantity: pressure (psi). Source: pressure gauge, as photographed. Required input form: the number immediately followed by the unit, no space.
190psi
